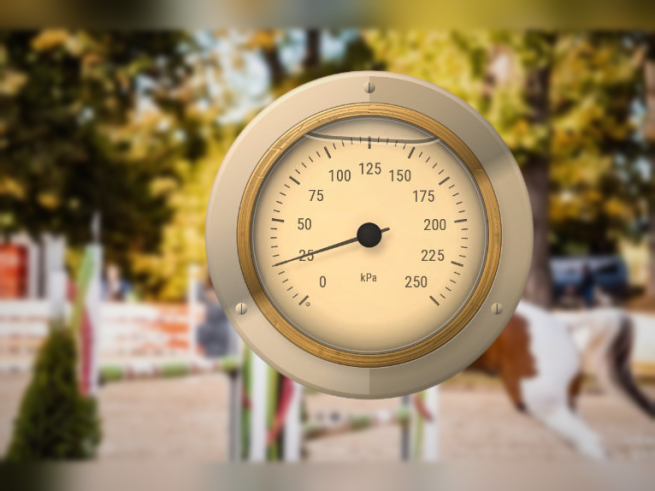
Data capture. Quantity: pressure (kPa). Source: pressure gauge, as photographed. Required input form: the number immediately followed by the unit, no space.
25kPa
